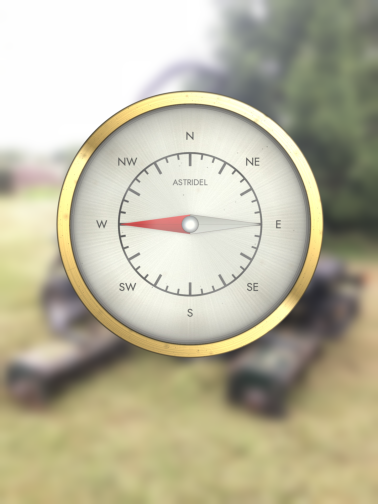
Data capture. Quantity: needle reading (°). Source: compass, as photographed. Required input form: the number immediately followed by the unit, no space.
270°
